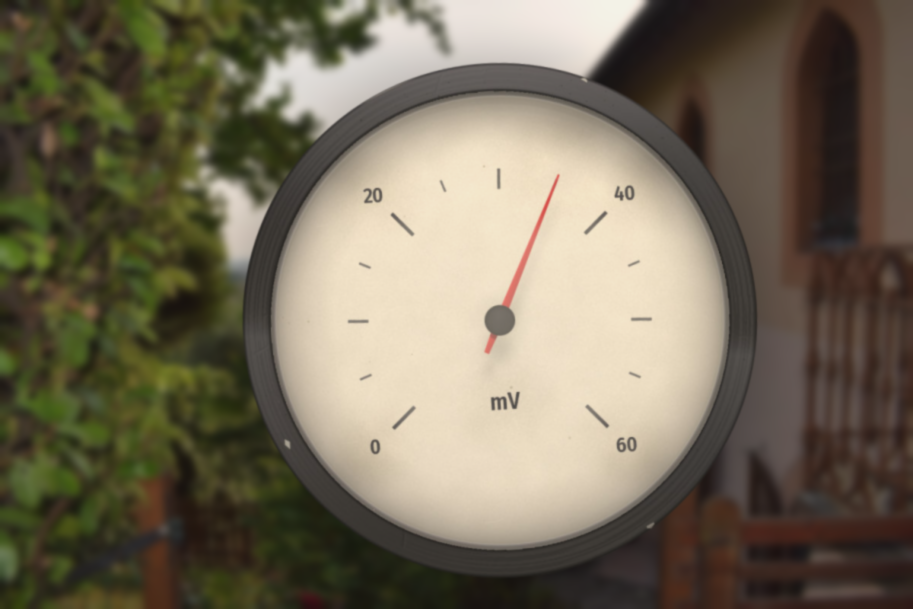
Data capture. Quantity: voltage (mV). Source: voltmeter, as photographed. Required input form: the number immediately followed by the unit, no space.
35mV
